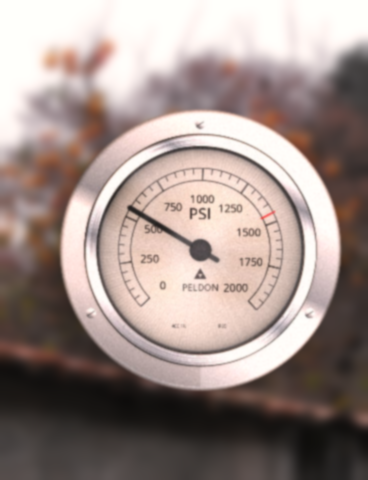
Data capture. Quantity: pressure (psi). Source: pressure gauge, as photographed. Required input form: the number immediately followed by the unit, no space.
550psi
